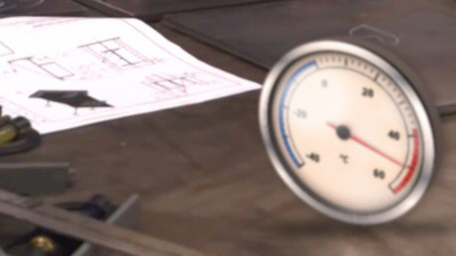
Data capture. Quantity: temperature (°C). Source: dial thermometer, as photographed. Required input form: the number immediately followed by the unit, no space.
50°C
